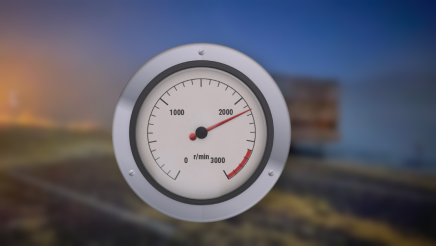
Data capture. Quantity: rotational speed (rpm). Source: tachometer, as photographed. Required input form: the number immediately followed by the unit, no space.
2150rpm
